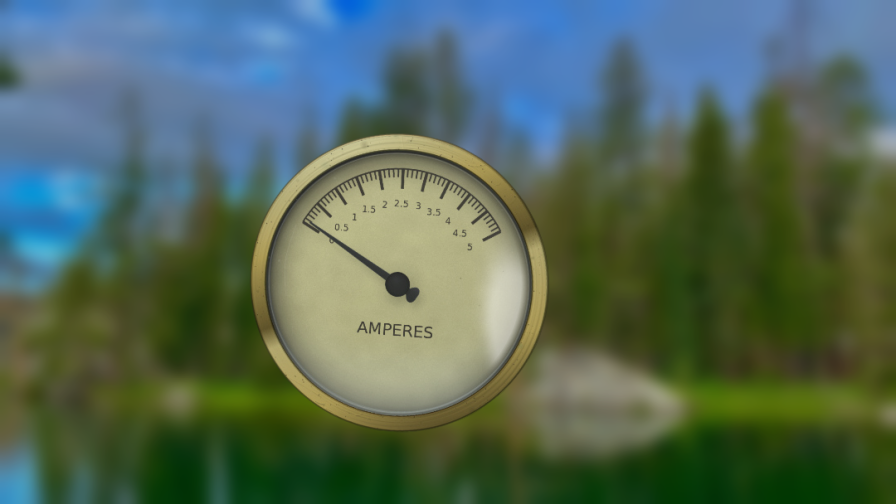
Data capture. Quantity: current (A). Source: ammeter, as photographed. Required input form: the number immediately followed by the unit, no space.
0.1A
